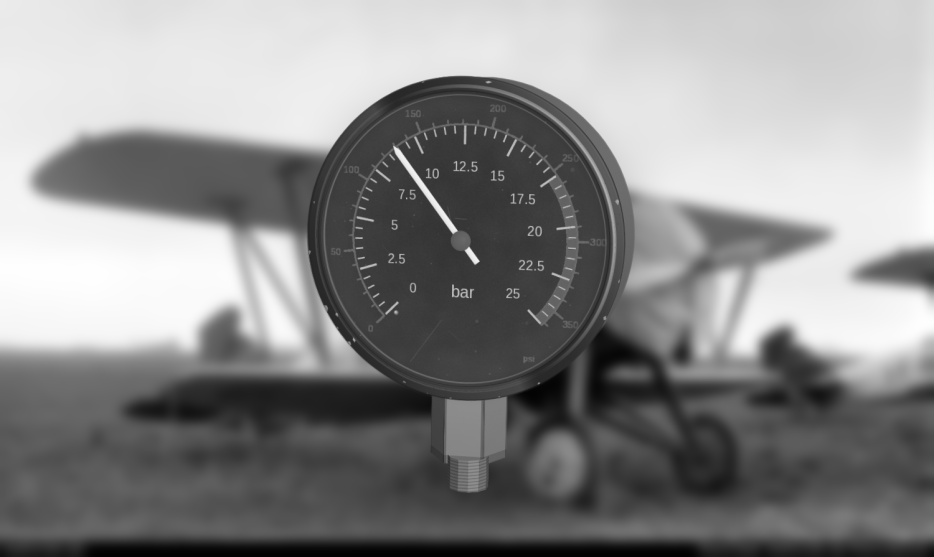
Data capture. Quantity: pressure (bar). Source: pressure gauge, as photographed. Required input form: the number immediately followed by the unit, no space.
9bar
